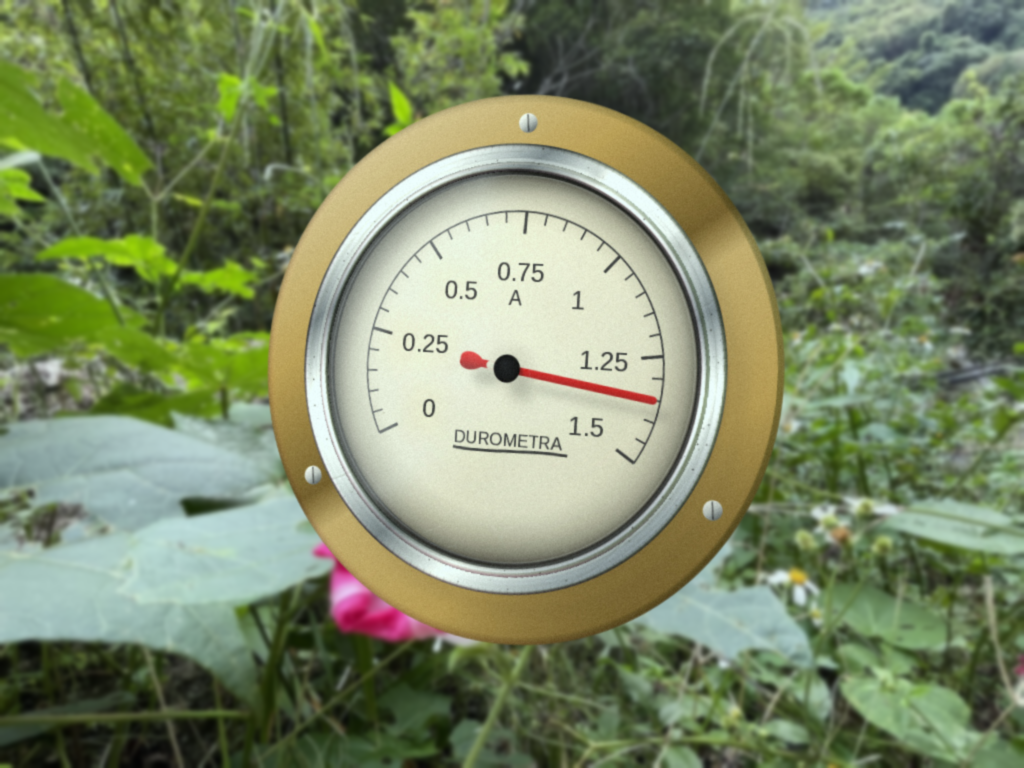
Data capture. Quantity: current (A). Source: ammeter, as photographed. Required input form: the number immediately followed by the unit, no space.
1.35A
